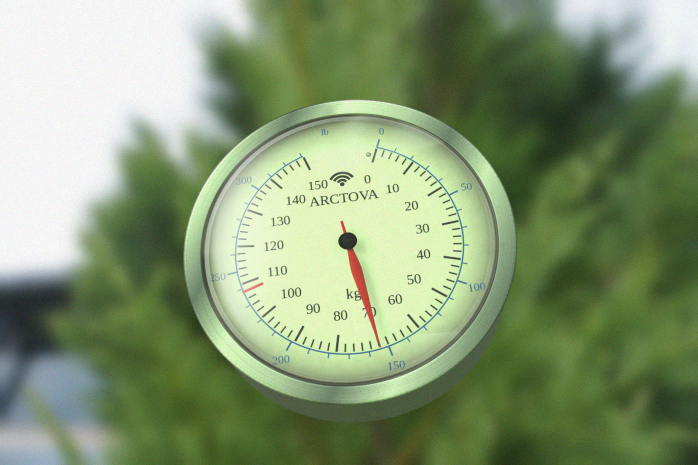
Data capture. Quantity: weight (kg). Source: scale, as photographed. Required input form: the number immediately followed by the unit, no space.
70kg
